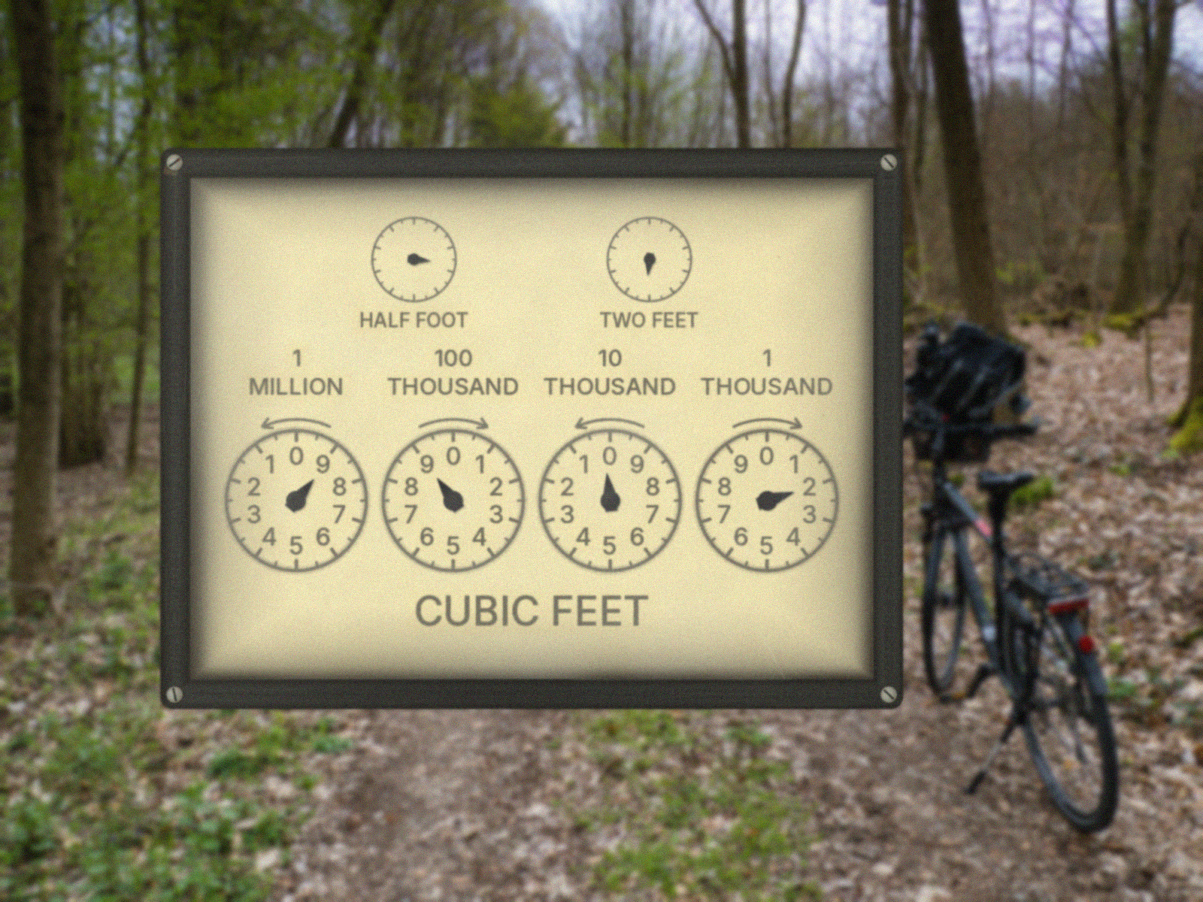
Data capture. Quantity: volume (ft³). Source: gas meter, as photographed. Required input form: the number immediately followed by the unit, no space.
890200ft³
